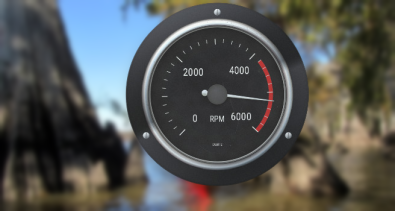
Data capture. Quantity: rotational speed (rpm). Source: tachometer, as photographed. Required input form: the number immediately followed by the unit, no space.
5200rpm
